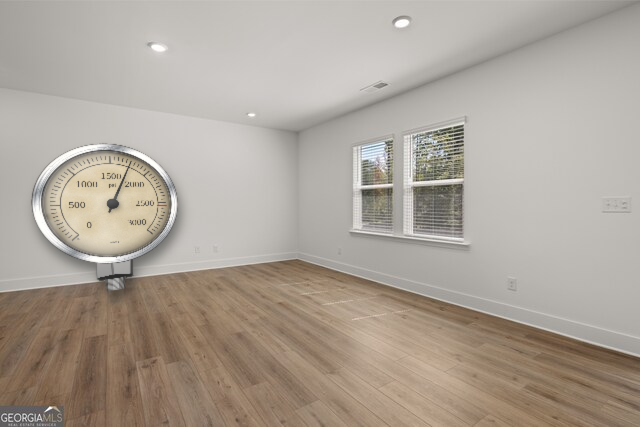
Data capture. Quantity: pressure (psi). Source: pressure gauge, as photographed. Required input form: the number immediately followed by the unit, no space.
1750psi
